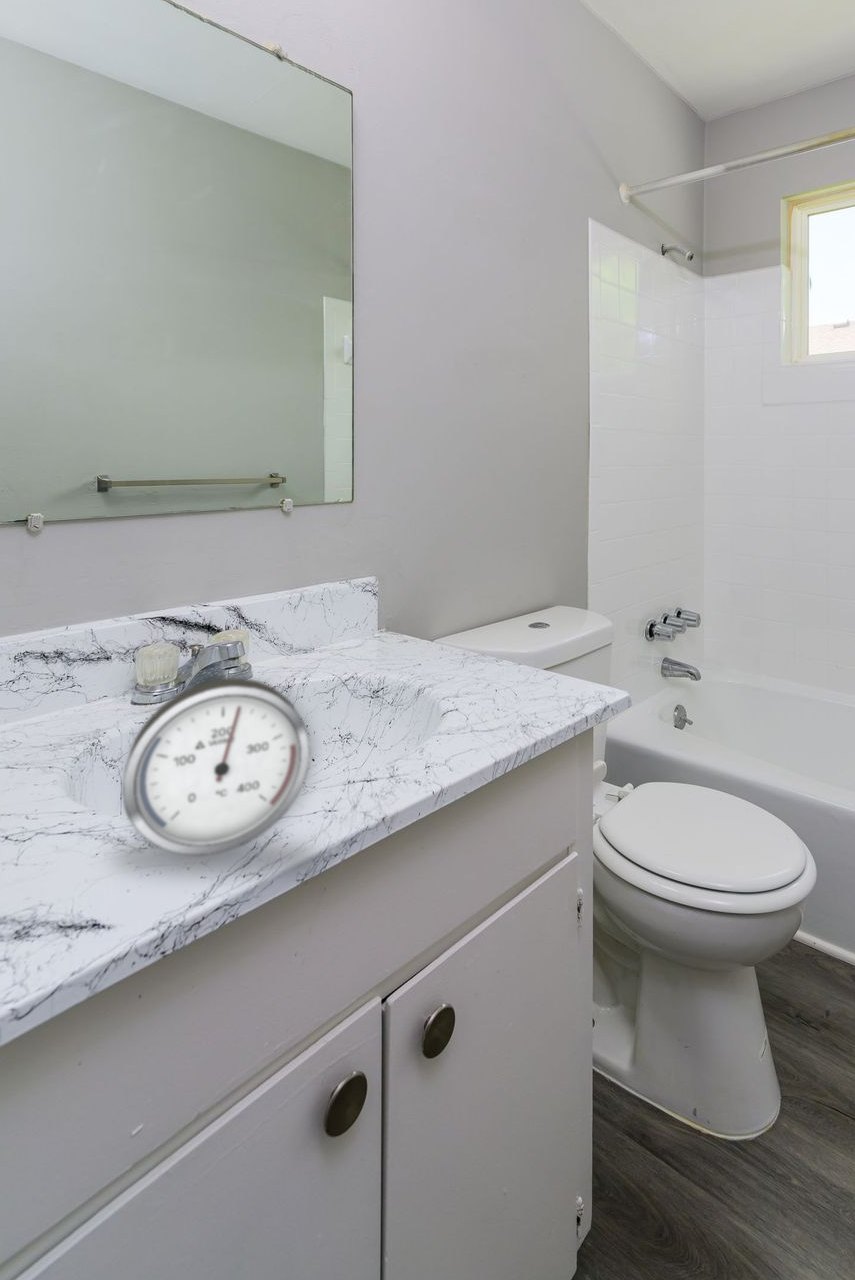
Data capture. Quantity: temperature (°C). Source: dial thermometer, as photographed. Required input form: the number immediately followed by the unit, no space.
220°C
